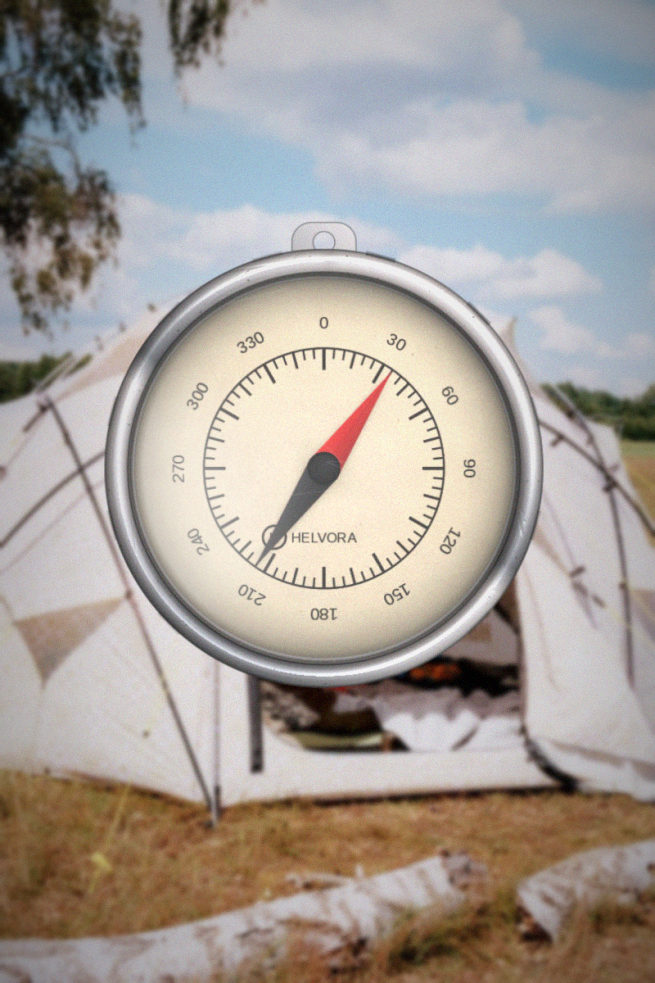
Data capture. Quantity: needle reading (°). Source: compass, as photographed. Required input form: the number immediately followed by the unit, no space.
35°
